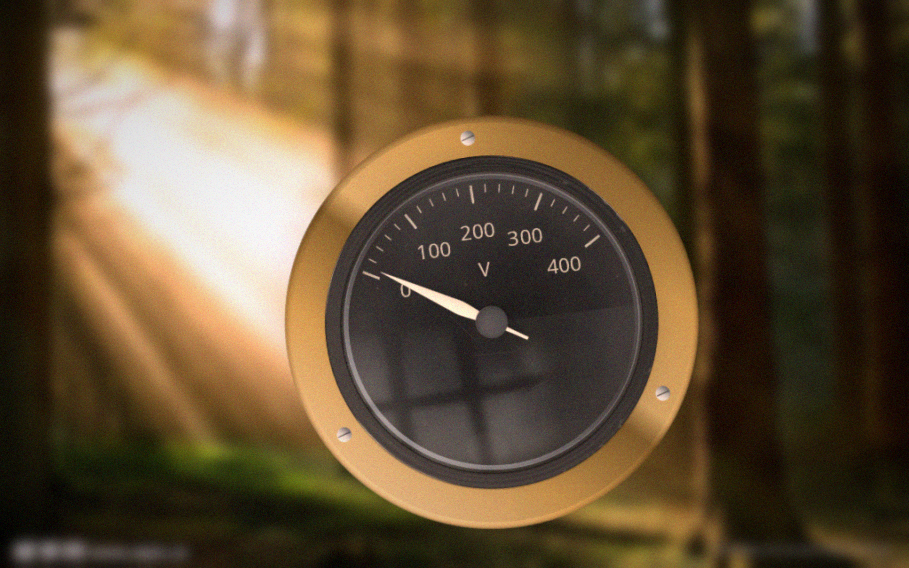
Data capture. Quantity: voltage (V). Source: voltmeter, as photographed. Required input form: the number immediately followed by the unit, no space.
10V
